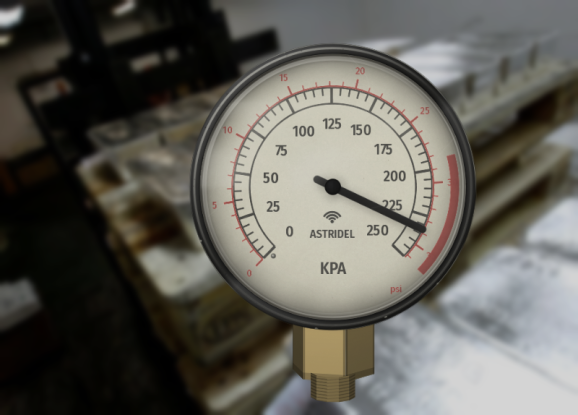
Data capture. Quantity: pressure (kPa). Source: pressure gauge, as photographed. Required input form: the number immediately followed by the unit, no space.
232.5kPa
